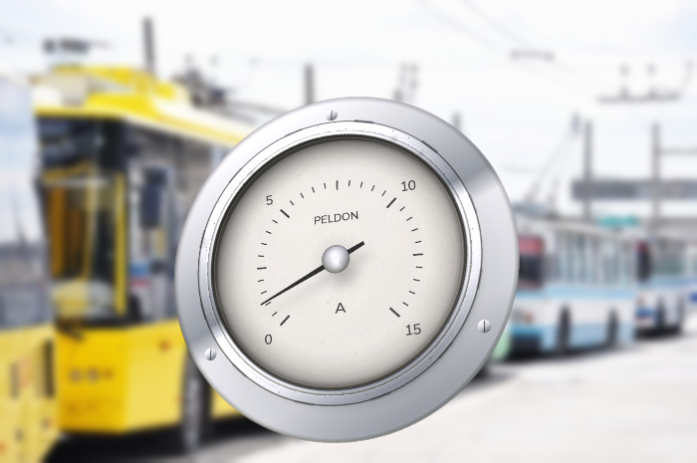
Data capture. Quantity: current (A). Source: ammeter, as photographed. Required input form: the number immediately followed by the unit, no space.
1A
